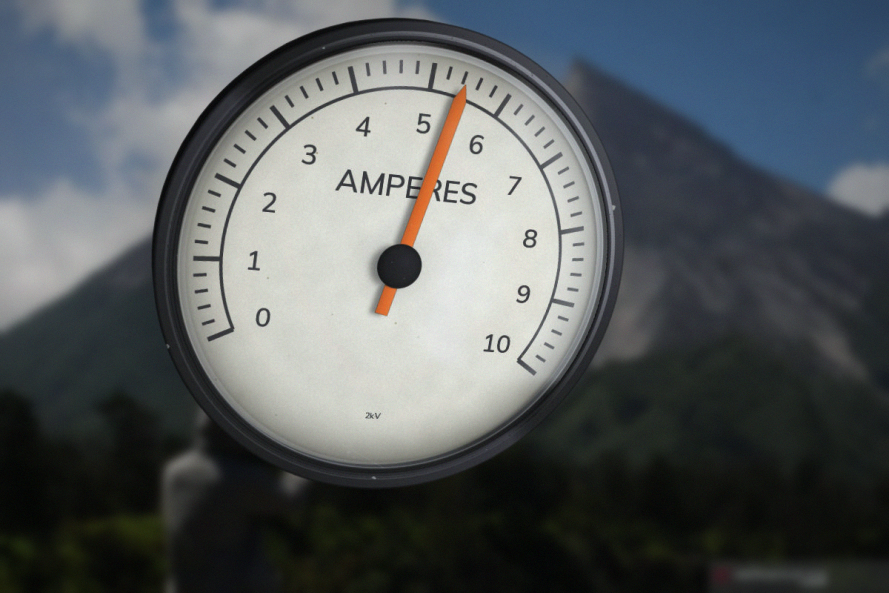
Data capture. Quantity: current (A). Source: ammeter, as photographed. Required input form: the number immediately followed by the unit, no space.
5.4A
